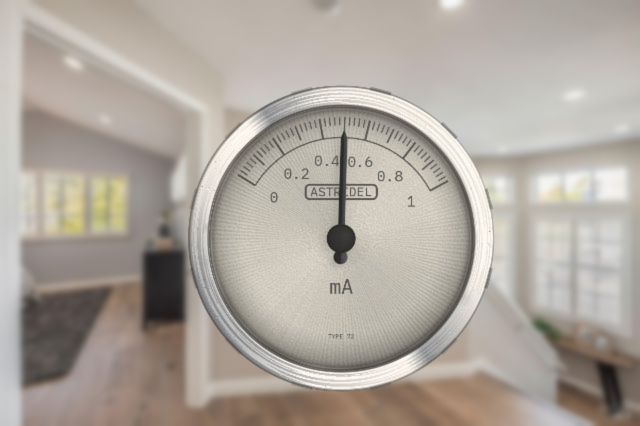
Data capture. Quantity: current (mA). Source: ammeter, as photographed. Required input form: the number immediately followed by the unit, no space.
0.5mA
